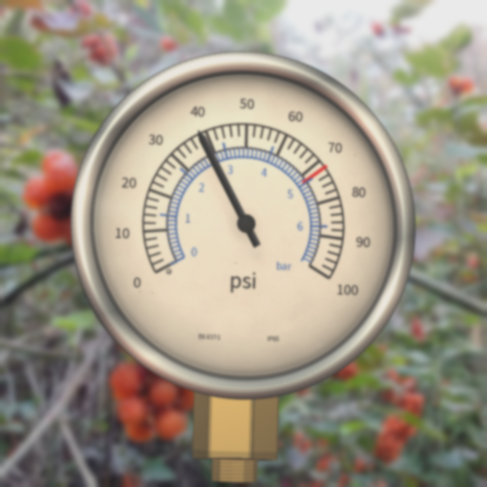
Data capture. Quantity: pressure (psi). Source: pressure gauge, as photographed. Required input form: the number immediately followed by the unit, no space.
38psi
